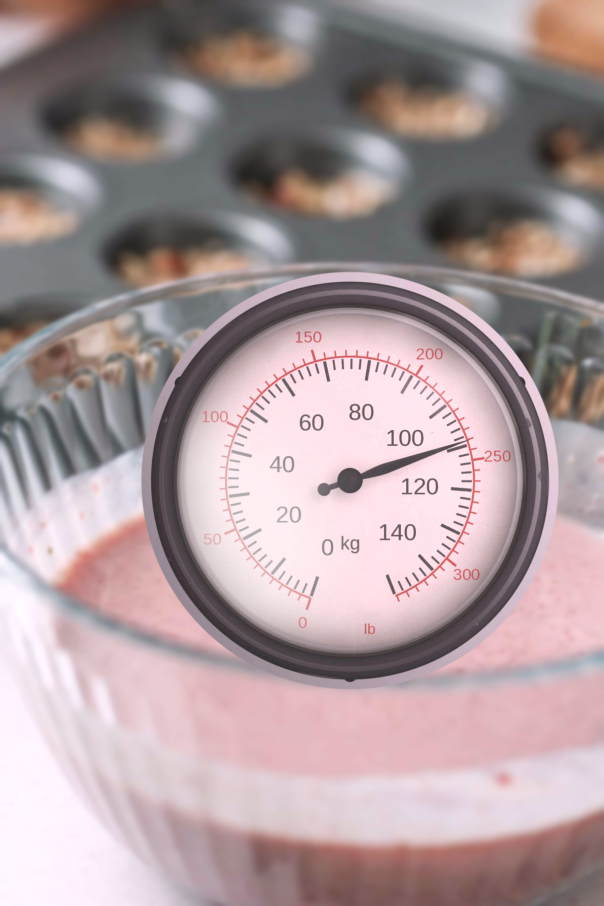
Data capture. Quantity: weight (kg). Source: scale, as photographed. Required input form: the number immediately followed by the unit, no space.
109kg
